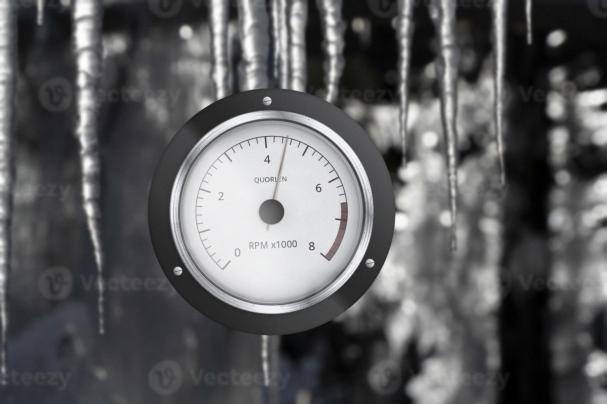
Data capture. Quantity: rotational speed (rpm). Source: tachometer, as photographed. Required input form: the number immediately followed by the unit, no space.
4500rpm
